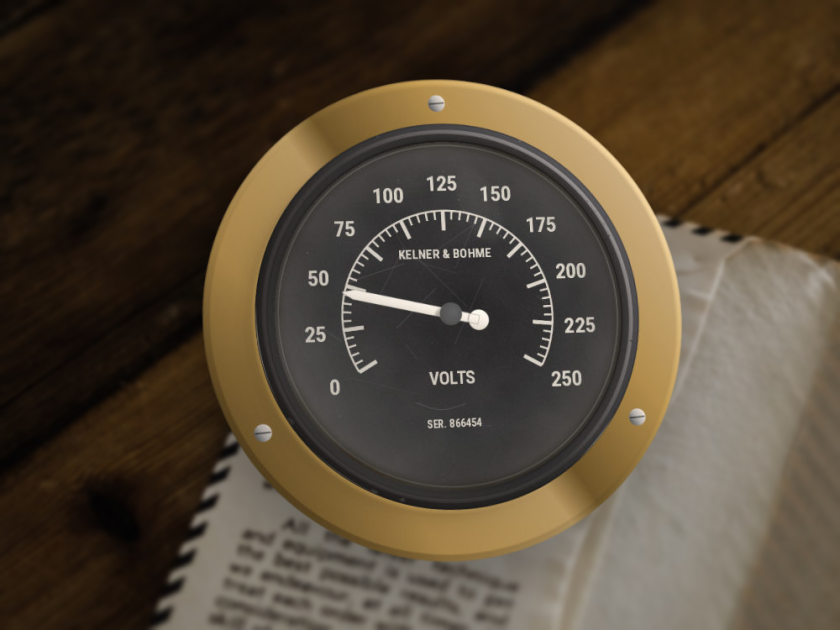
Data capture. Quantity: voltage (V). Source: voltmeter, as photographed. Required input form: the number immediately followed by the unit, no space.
45V
